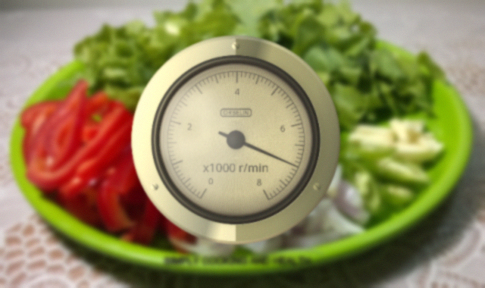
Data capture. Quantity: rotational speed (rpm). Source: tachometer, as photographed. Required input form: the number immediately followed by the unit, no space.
7000rpm
